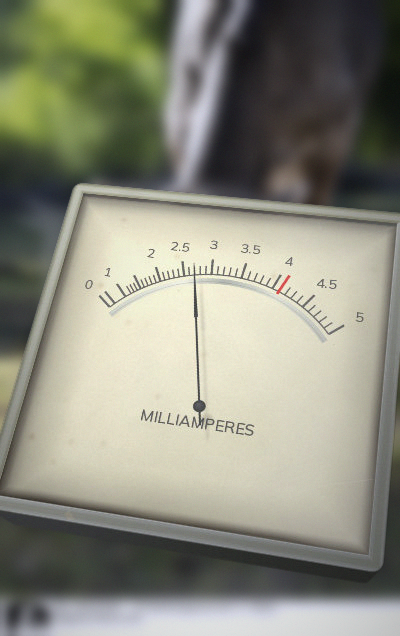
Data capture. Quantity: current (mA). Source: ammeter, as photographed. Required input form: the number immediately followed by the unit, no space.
2.7mA
